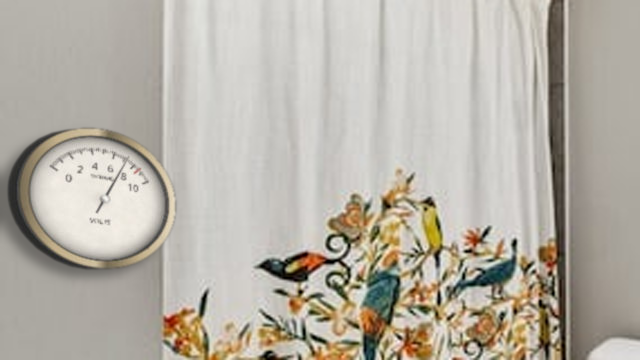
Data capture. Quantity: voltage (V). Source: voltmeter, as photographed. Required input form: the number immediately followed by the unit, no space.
7V
